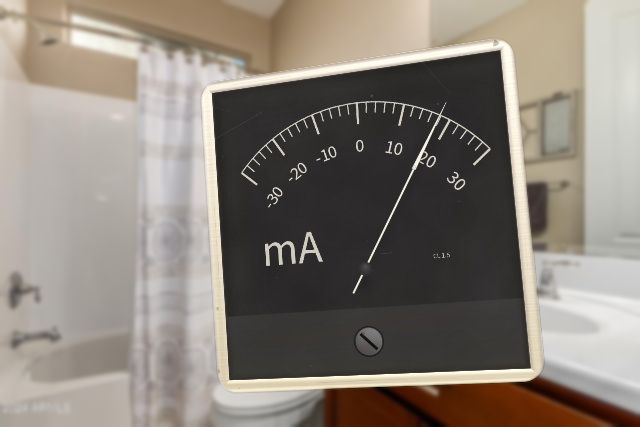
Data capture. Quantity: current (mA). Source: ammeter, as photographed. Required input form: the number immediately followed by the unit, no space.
18mA
